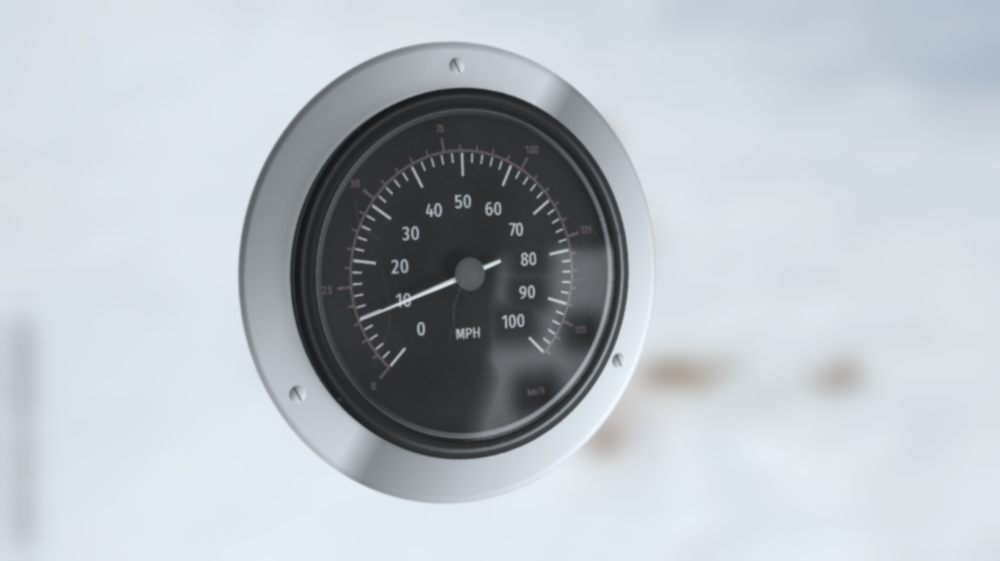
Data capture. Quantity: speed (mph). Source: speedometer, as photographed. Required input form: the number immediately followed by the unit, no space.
10mph
